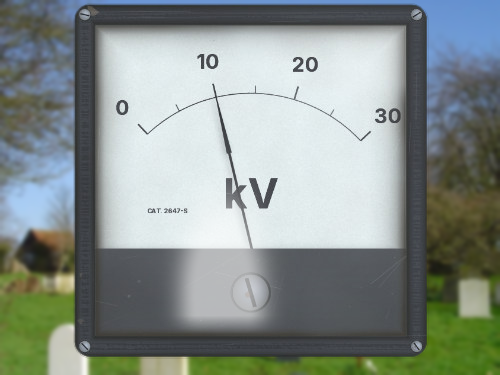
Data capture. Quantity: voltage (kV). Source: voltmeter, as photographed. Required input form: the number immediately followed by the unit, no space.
10kV
